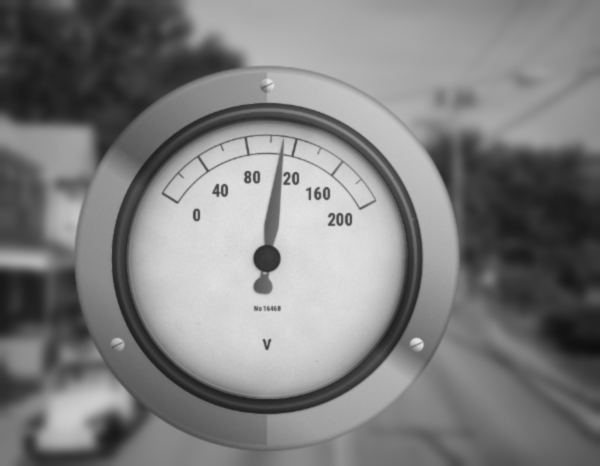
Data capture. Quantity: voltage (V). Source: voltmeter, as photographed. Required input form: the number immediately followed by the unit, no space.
110V
